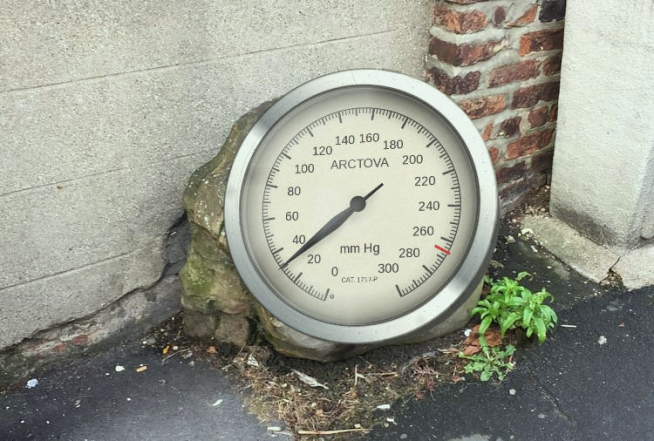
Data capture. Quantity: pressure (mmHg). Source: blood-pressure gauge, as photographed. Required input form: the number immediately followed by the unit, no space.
30mmHg
